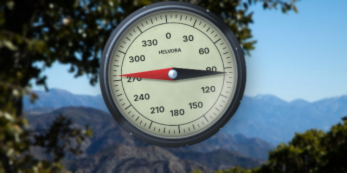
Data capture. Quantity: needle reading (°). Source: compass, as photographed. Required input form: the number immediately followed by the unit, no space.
275°
